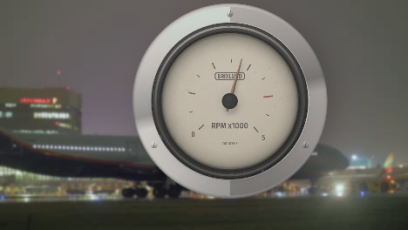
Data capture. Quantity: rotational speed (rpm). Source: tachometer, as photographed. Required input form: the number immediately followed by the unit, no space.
2750rpm
